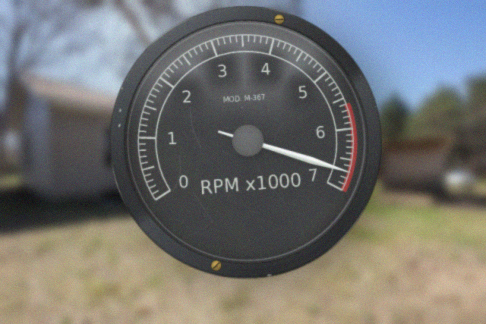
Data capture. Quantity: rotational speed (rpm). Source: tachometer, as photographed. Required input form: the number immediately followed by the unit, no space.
6700rpm
